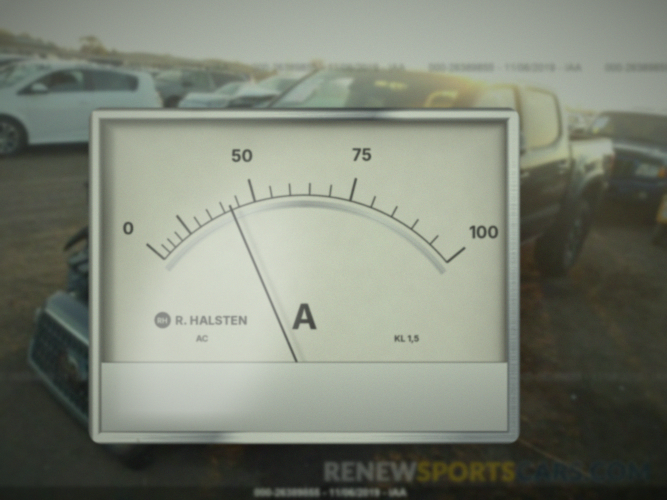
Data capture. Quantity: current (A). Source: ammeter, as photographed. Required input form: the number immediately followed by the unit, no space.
42.5A
